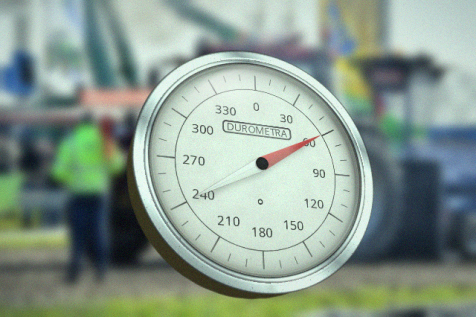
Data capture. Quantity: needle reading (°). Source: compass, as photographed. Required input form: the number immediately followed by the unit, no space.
60°
